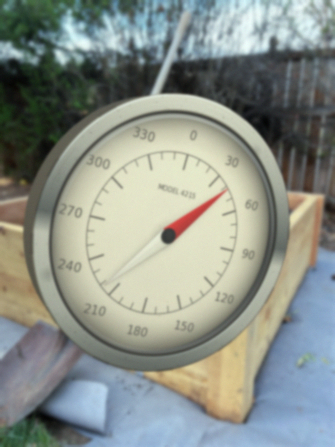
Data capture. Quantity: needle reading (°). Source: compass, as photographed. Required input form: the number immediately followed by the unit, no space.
40°
